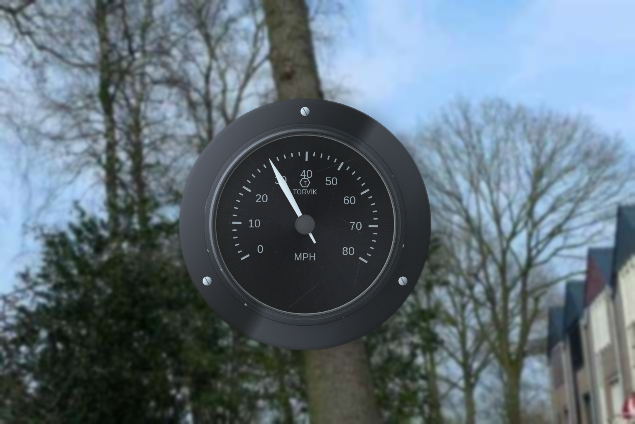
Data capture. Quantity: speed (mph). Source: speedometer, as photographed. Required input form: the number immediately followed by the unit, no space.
30mph
